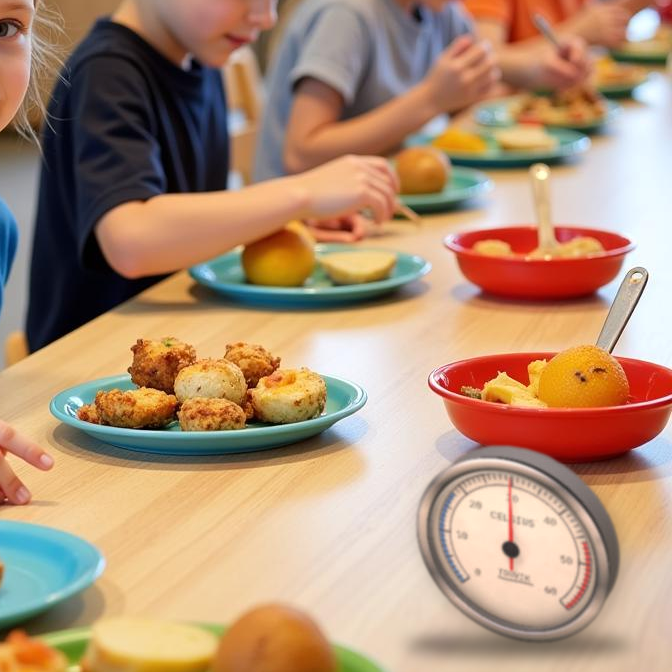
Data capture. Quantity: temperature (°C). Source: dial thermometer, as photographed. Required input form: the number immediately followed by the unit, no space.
30°C
